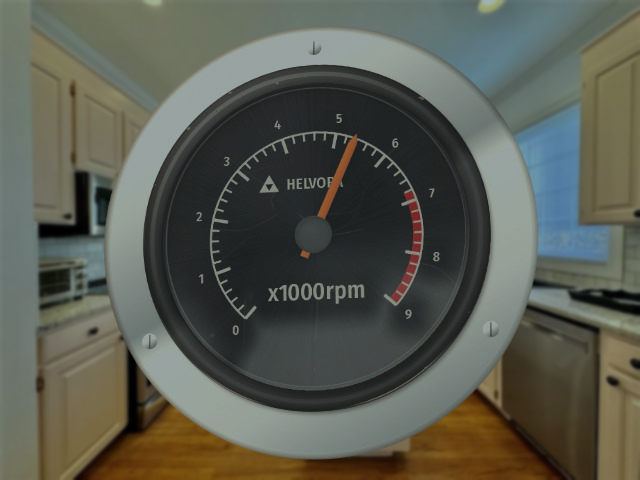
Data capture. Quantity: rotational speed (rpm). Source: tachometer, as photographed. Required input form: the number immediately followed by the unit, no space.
5400rpm
